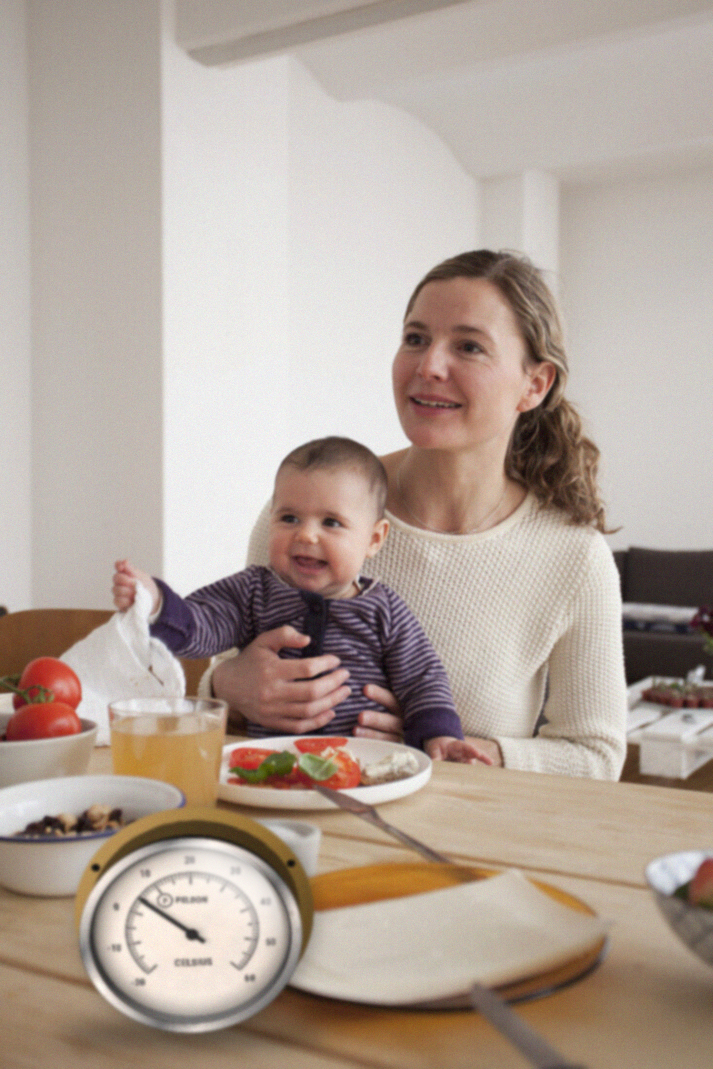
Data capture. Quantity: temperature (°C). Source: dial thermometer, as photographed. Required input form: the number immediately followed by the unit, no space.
5°C
